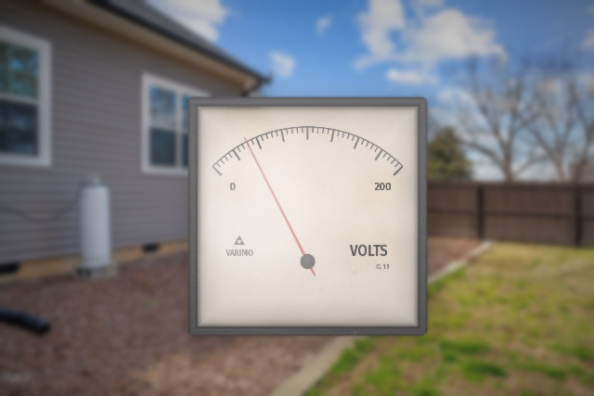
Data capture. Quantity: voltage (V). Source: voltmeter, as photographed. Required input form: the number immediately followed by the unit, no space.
40V
